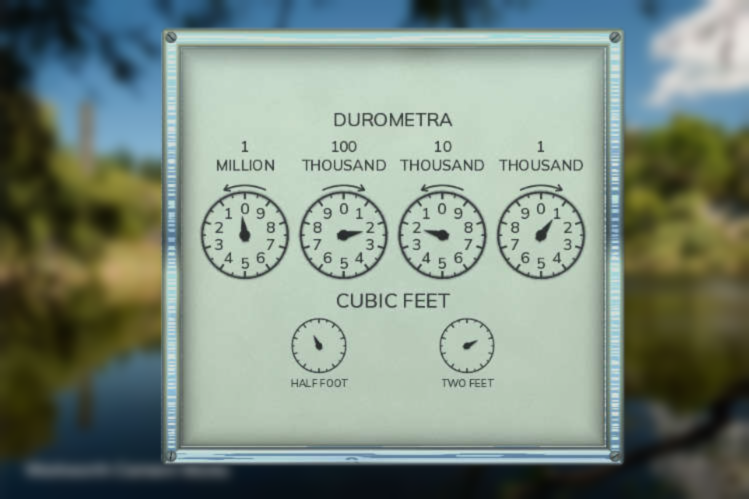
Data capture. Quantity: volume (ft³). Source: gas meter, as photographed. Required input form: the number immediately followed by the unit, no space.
22100ft³
